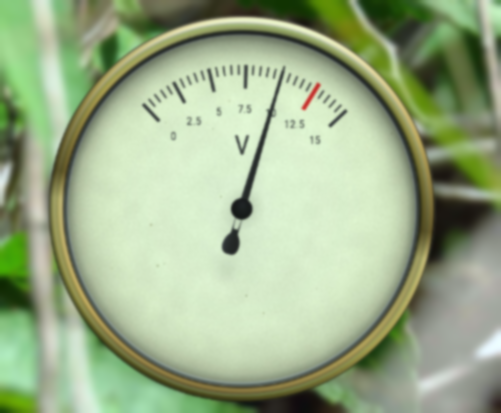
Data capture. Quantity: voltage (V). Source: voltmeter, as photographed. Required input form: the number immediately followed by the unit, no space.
10V
